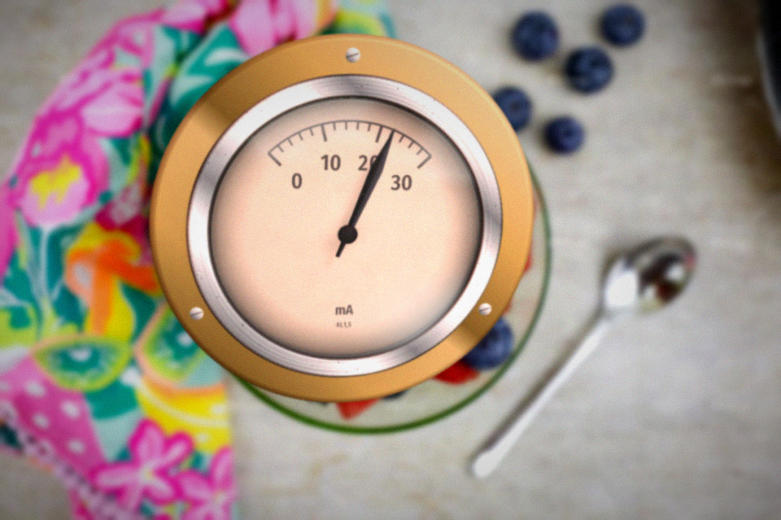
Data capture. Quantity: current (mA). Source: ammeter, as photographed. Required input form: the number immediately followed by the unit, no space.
22mA
